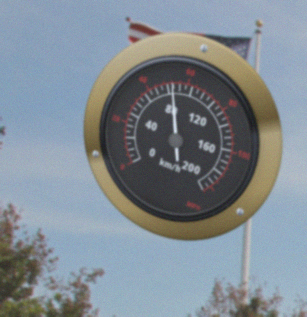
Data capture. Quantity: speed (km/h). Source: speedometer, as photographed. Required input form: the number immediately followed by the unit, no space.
85km/h
